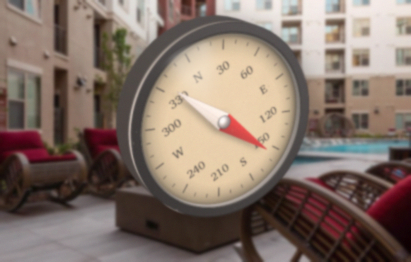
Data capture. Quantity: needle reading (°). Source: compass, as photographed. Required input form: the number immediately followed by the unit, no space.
155°
